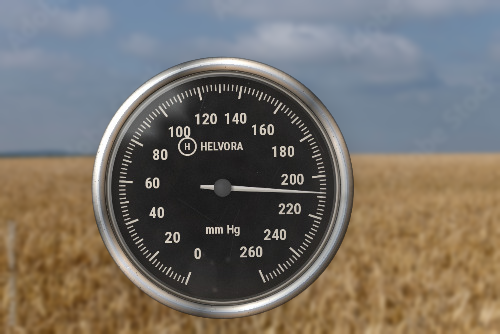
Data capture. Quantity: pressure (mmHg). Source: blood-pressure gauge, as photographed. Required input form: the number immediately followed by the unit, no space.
208mmHg
